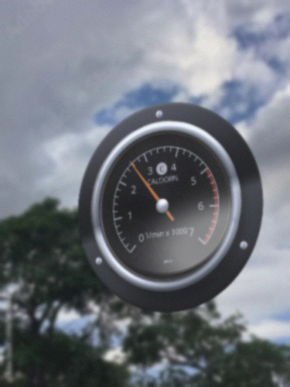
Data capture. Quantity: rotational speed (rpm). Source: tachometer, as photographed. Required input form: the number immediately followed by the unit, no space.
2600rpm
